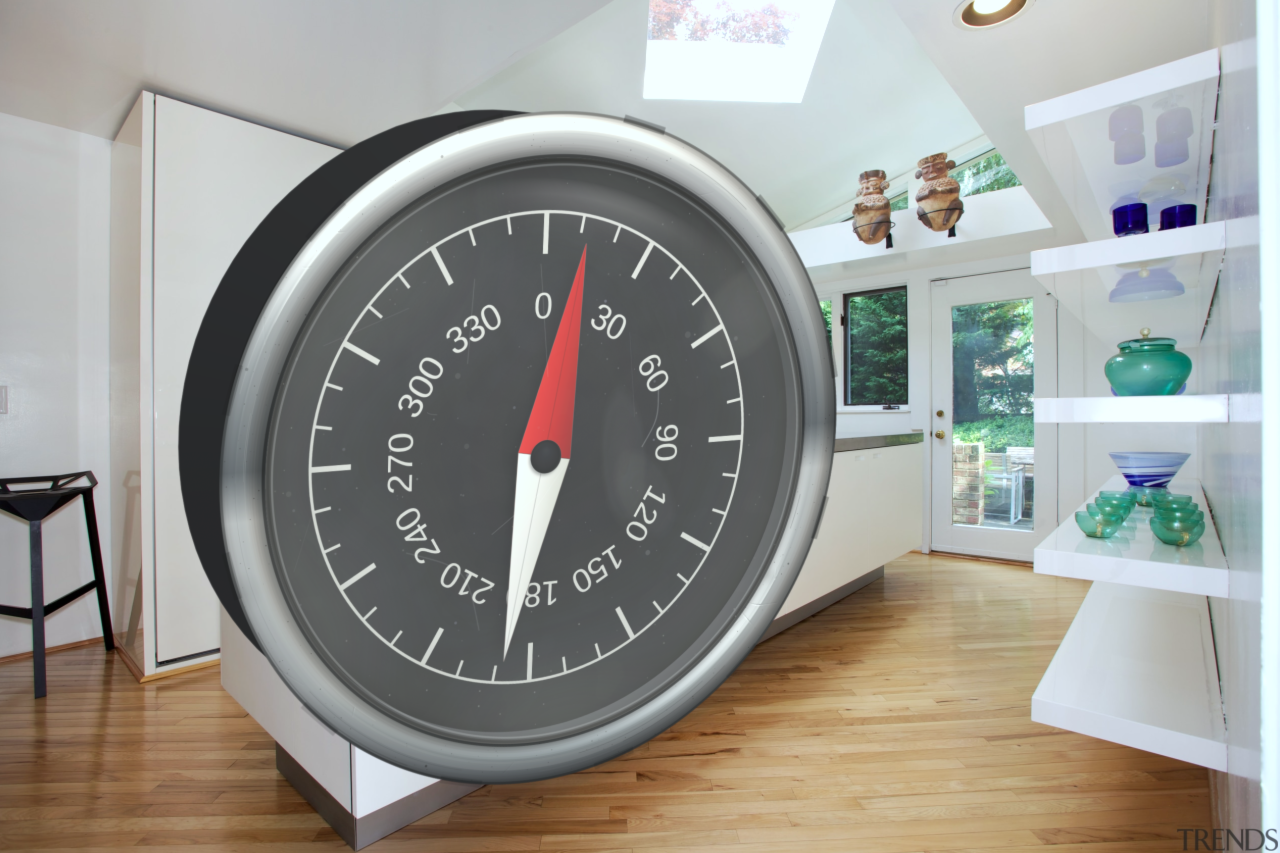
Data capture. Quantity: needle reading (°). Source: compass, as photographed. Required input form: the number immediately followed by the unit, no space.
10°
